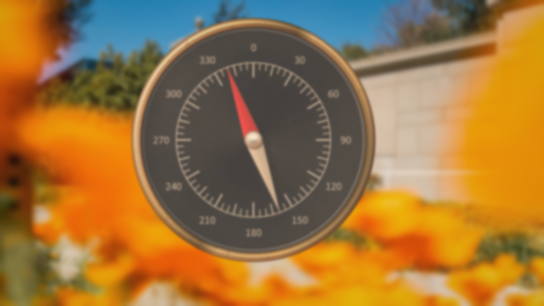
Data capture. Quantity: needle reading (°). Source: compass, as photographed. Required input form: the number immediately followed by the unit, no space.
340°
